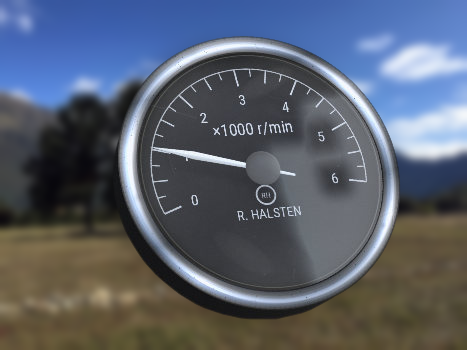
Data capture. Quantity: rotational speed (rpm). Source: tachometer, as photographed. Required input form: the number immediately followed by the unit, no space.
1000rpm
